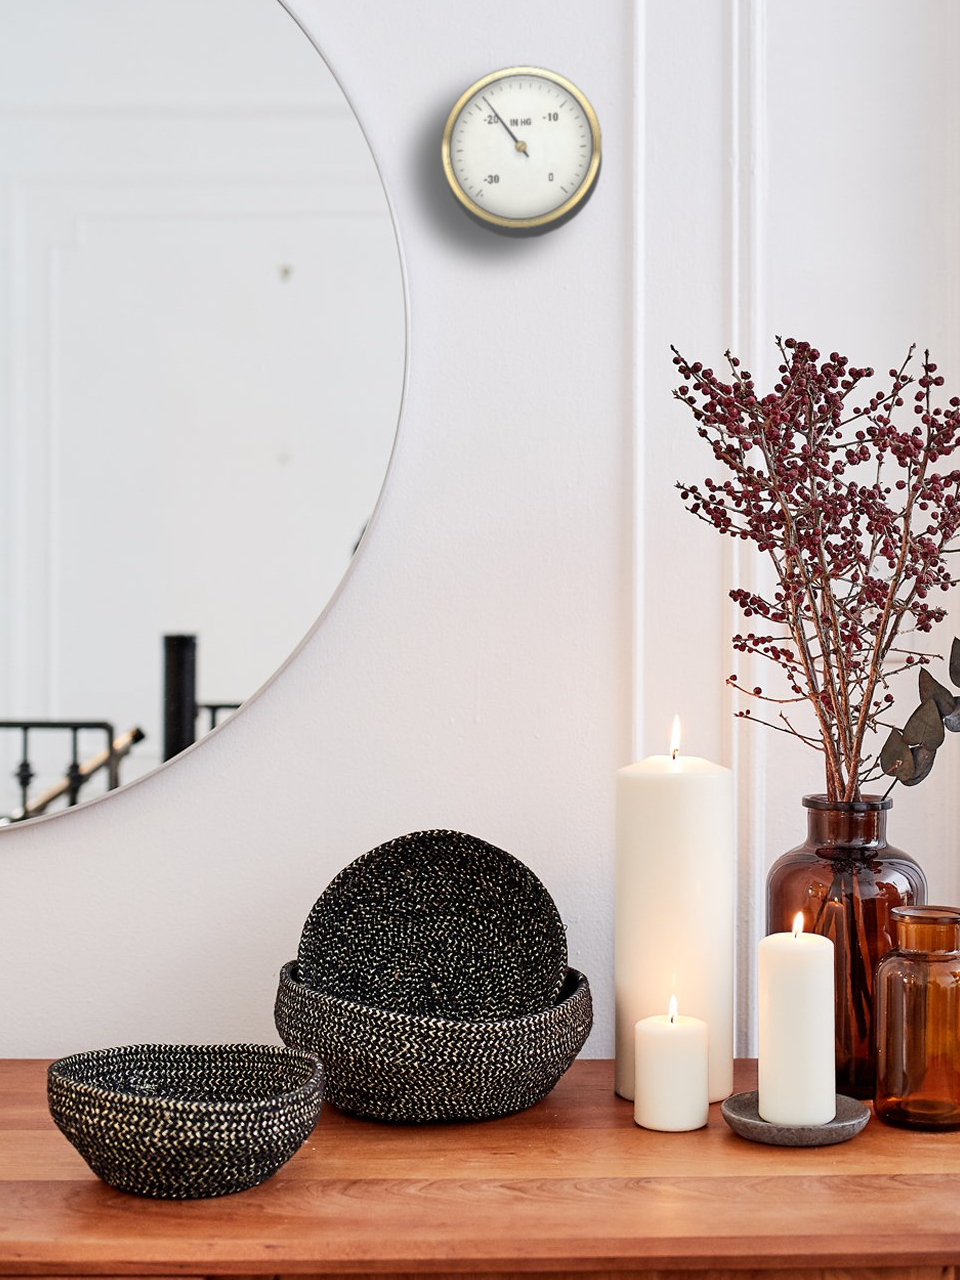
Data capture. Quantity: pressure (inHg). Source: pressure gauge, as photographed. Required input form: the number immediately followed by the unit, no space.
-19inHg
